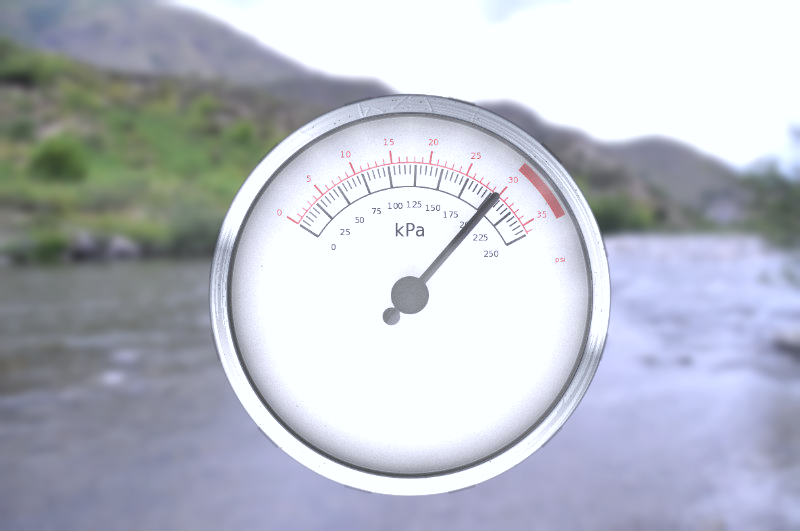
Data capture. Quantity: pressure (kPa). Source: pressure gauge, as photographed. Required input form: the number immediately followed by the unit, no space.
205kPa
